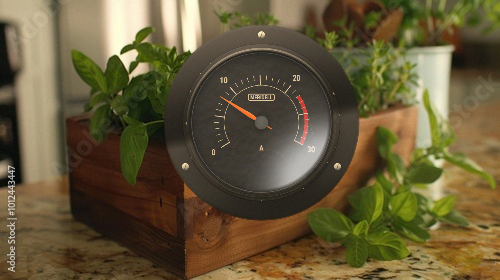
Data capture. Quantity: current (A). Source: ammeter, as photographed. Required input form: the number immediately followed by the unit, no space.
8A
